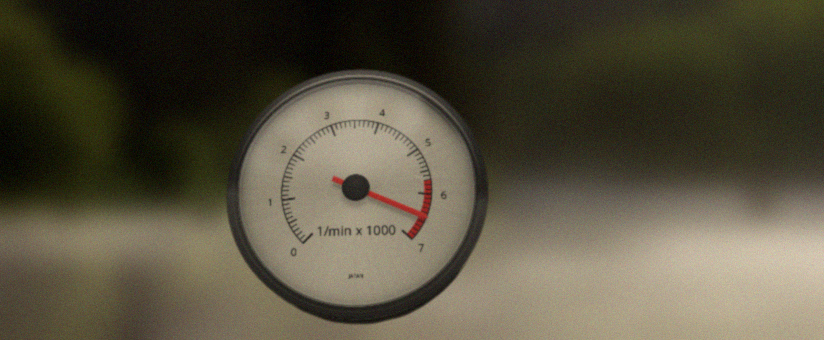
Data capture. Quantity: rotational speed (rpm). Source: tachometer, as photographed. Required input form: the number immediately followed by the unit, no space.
6500rpm
